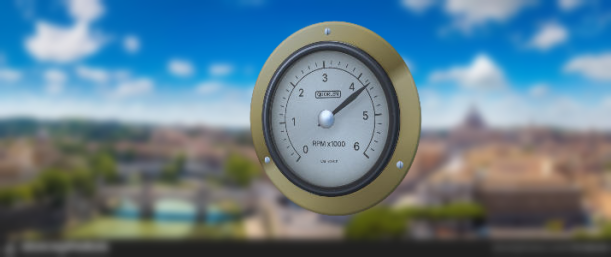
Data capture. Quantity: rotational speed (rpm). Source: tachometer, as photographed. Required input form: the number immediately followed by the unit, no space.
4300rpm
